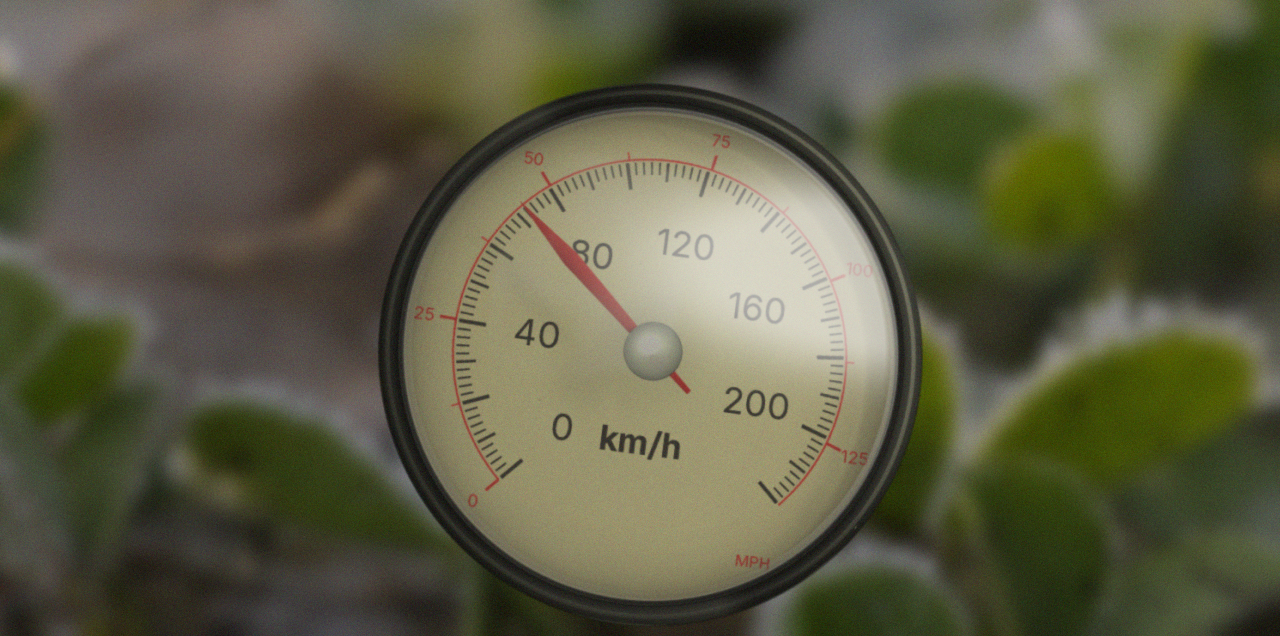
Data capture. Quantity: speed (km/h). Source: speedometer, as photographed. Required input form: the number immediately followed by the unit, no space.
72km/h
